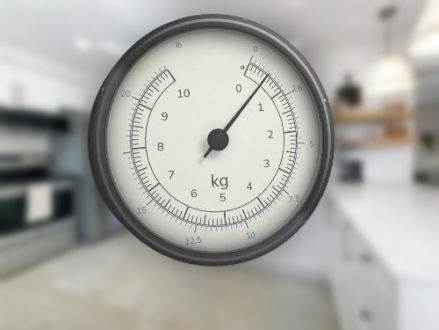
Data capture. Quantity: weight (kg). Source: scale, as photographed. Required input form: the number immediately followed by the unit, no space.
0.5kg
